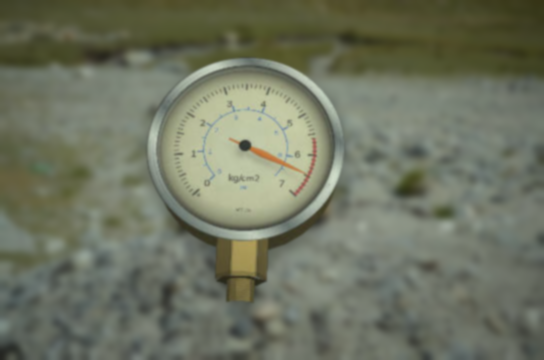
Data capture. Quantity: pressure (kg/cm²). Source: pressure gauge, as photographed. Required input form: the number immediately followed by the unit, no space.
6.5kg/cm²
